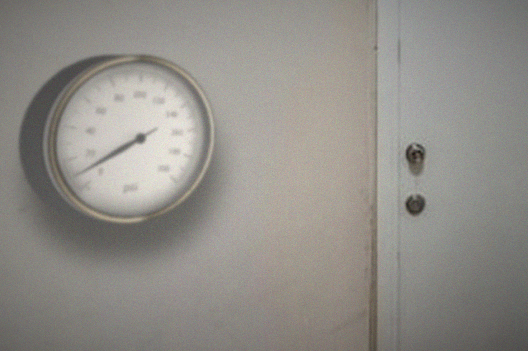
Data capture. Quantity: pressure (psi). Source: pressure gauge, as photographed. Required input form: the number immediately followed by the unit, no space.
10psi
